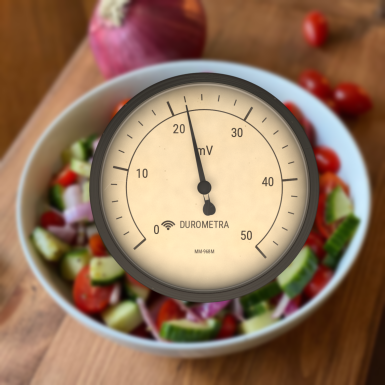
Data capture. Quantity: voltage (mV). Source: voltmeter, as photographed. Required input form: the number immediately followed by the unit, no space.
22mV
